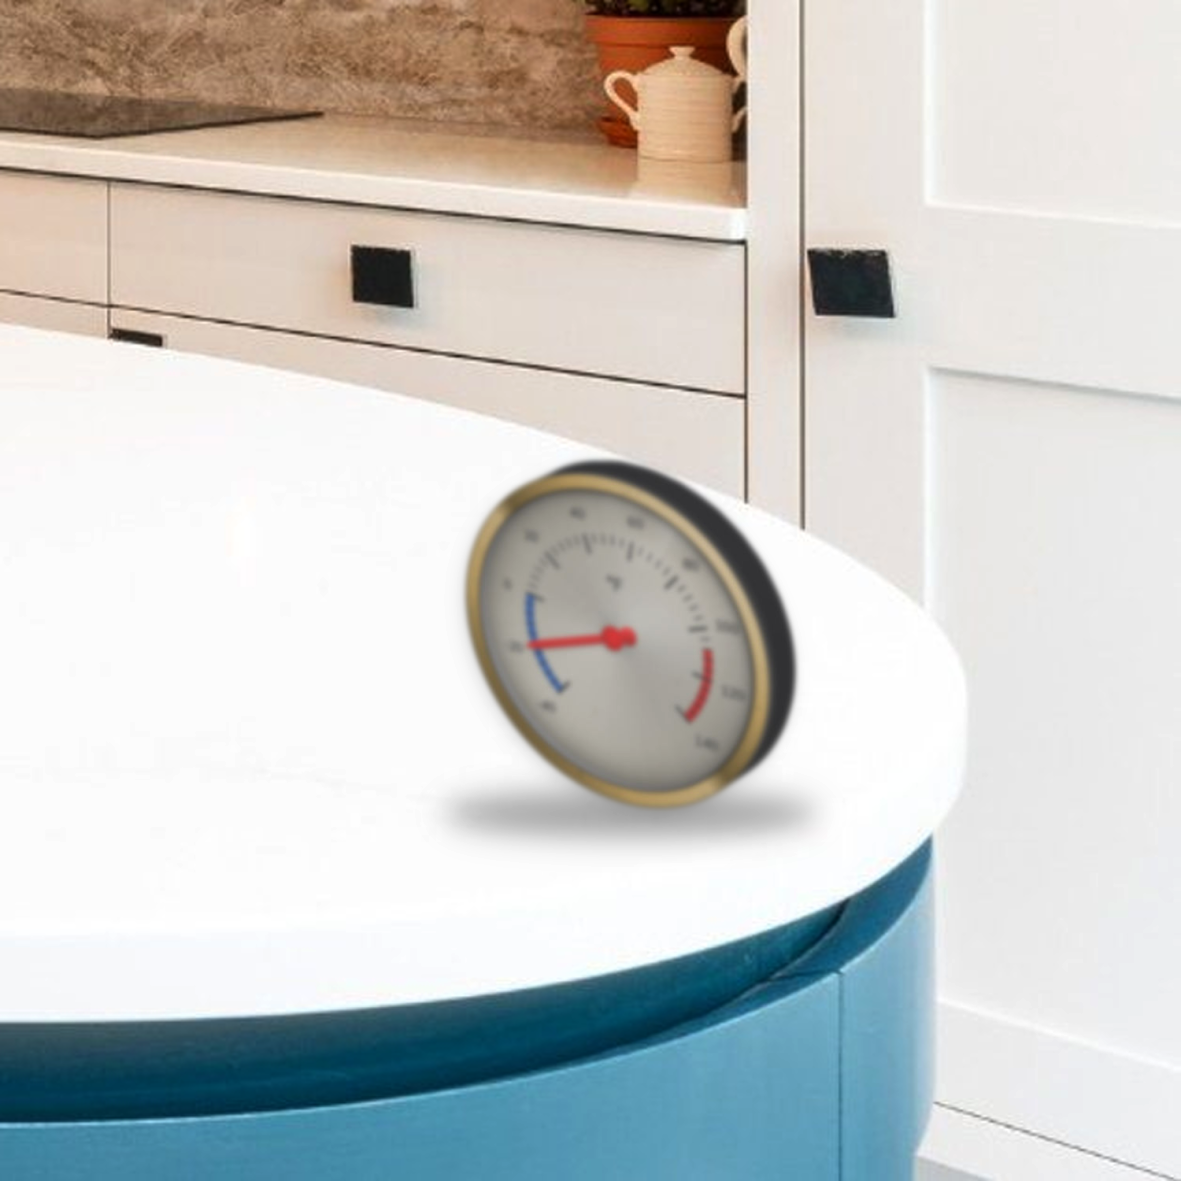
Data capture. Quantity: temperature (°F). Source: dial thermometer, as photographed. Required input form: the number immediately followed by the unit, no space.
-20°F
